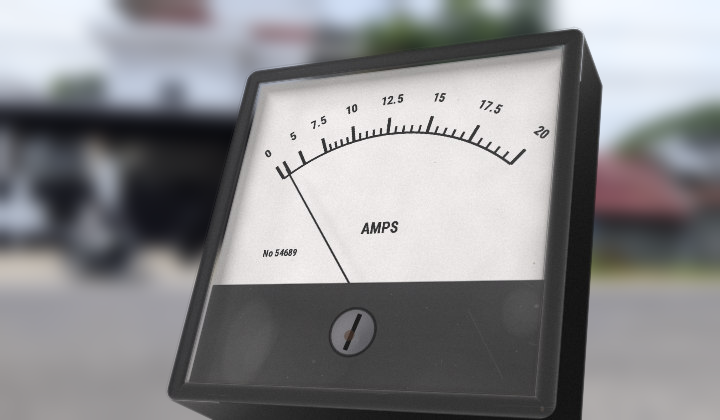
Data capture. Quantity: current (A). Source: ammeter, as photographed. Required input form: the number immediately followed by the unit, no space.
2.5A
